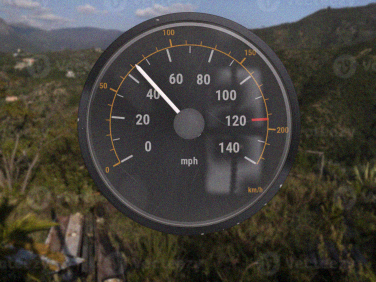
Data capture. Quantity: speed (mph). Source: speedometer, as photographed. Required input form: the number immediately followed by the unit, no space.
45mph
